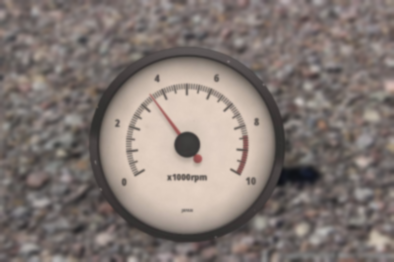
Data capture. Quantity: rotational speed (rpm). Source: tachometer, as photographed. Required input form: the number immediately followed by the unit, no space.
3500rpm
